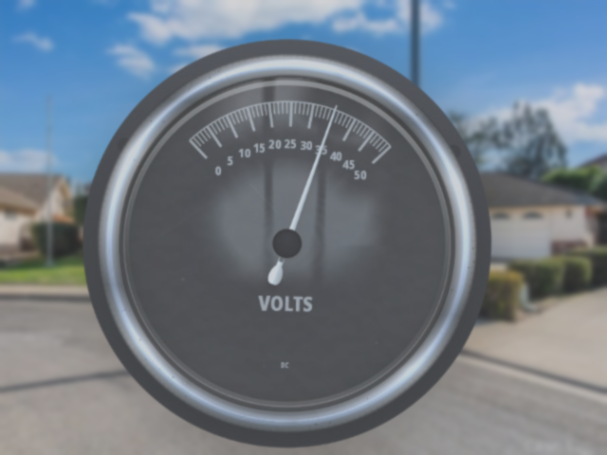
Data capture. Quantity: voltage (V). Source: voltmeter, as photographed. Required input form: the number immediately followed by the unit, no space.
35V
